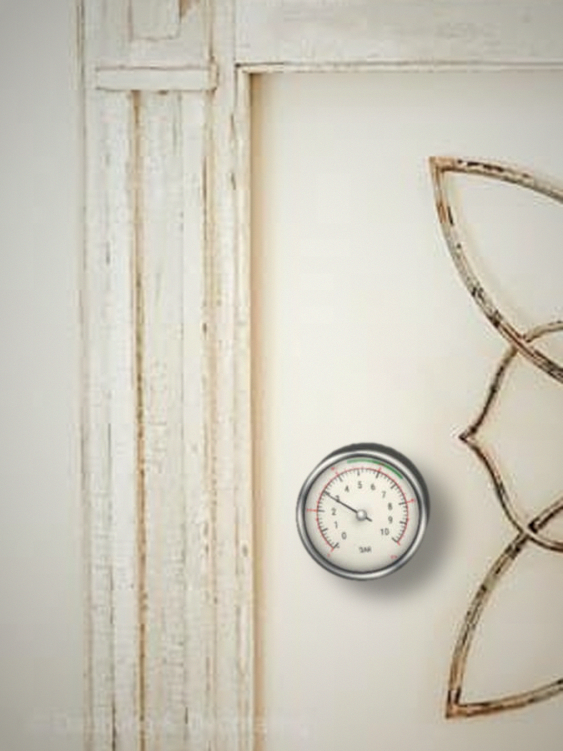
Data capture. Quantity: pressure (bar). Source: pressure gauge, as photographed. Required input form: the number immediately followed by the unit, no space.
3bar
